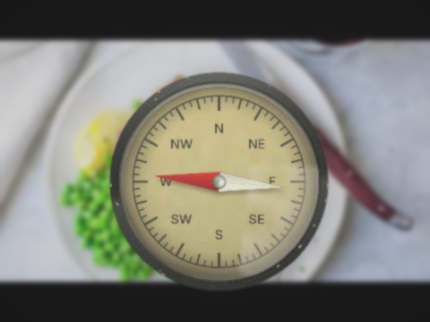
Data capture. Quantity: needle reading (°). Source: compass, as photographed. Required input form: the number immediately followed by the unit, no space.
275°
